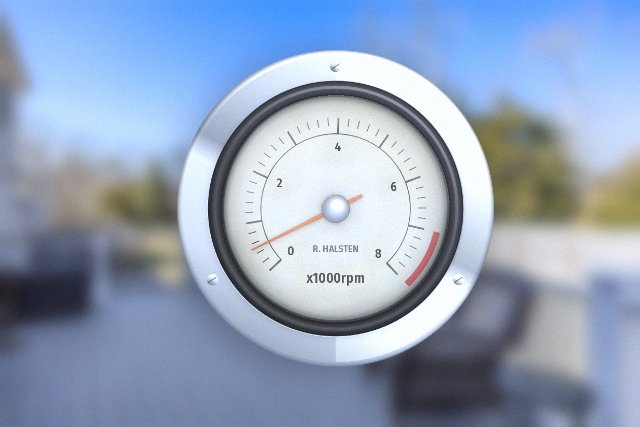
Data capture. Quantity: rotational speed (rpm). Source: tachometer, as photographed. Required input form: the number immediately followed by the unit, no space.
500rpm
